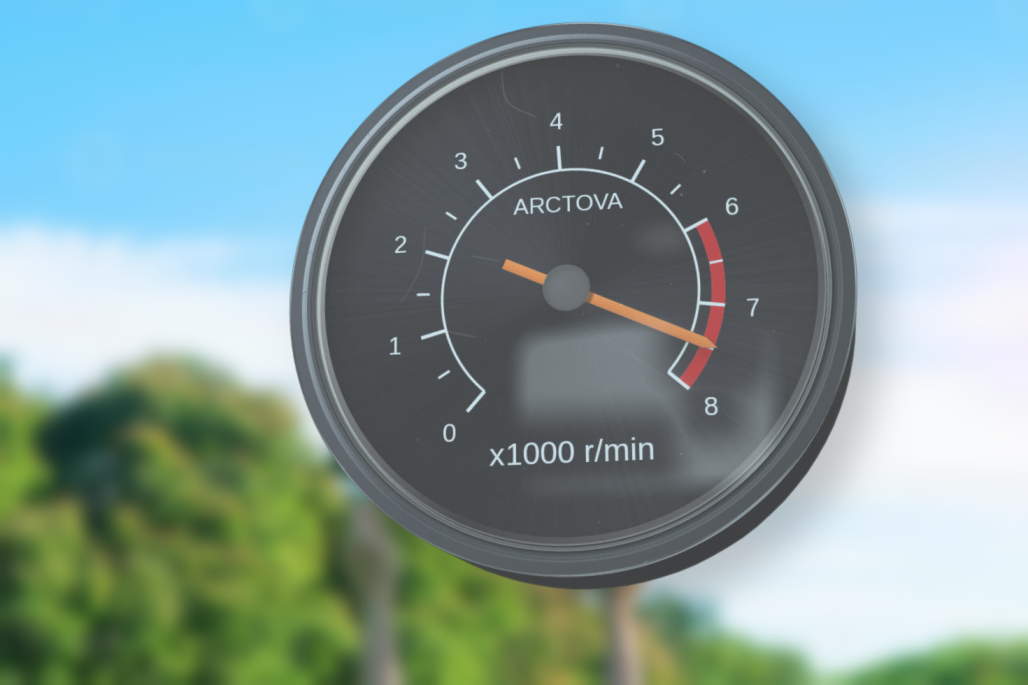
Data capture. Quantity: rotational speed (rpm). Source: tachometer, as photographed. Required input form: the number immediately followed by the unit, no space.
7500rpm
